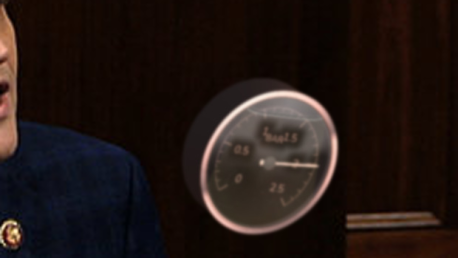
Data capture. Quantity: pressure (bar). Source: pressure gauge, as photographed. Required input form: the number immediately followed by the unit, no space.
2bar
